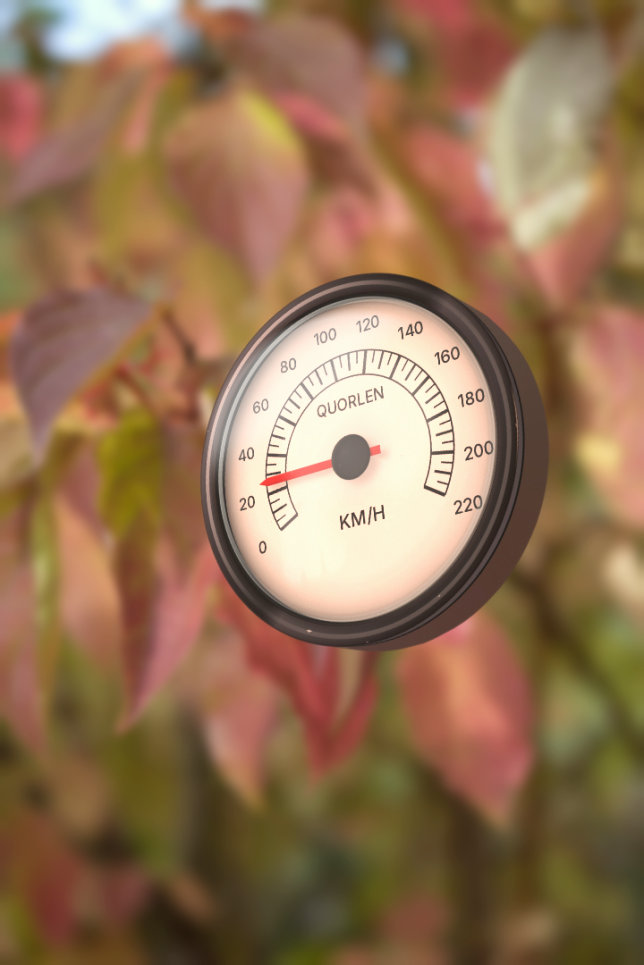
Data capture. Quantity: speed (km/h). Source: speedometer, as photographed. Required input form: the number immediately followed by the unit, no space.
25km/h
